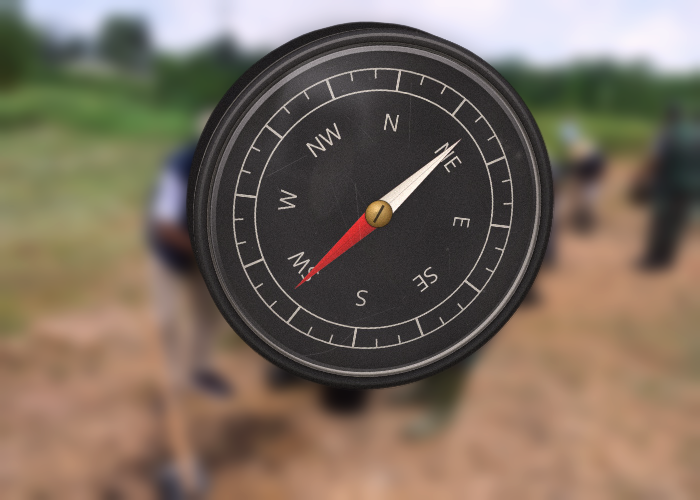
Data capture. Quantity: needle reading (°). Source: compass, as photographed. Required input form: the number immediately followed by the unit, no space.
220°
